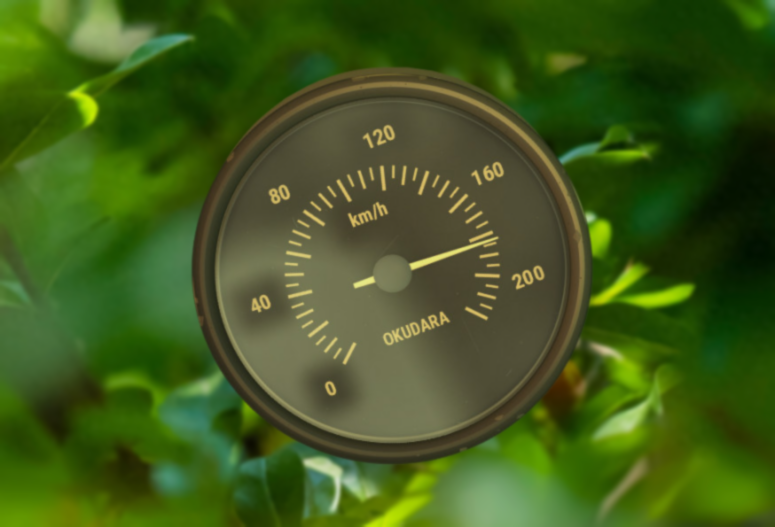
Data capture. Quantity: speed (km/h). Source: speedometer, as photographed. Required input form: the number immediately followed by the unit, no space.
182.5km/h
